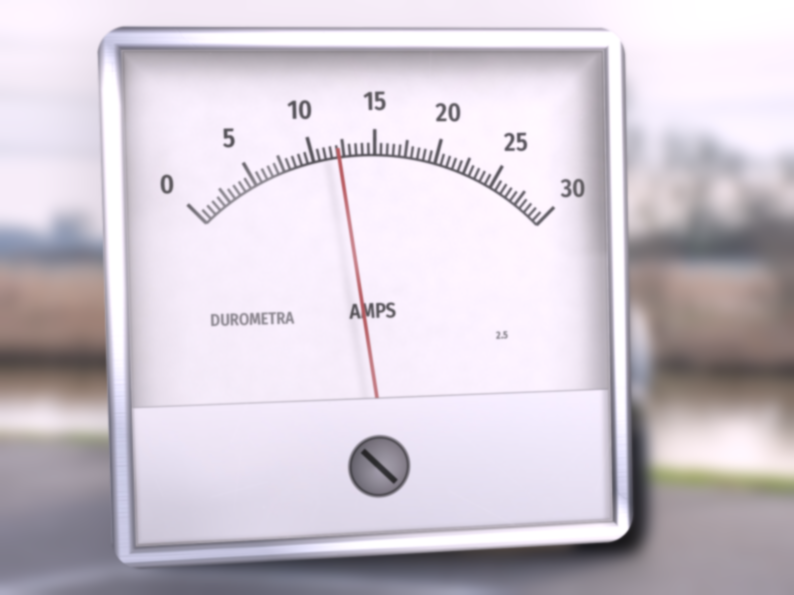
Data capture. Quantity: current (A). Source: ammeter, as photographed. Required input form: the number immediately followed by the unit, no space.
12A
